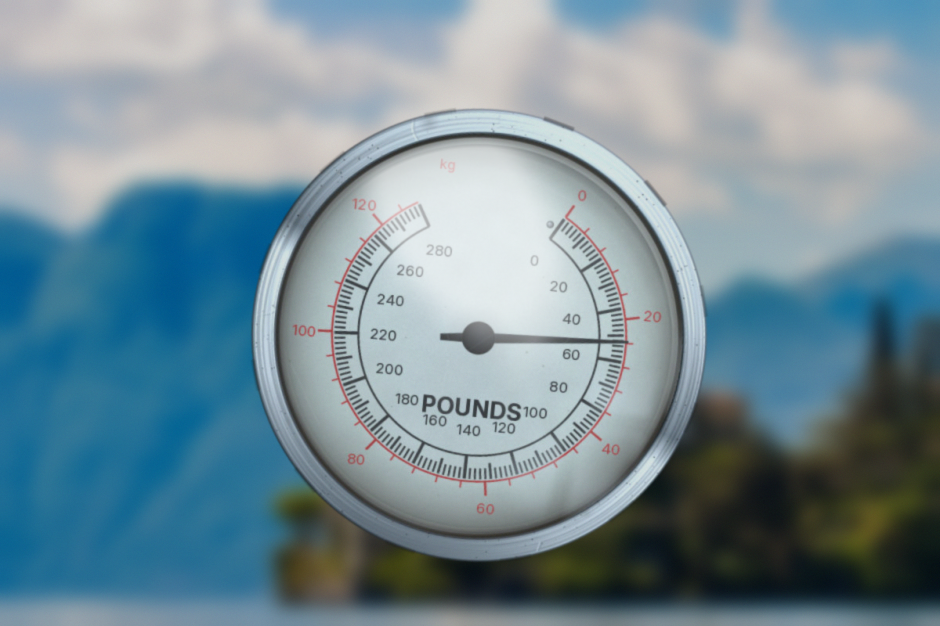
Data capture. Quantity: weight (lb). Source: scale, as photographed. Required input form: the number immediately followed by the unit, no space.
52lb
